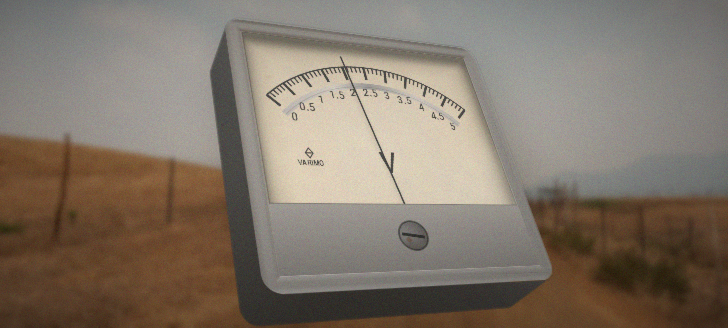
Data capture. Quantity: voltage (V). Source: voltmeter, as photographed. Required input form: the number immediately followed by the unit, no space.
2V
